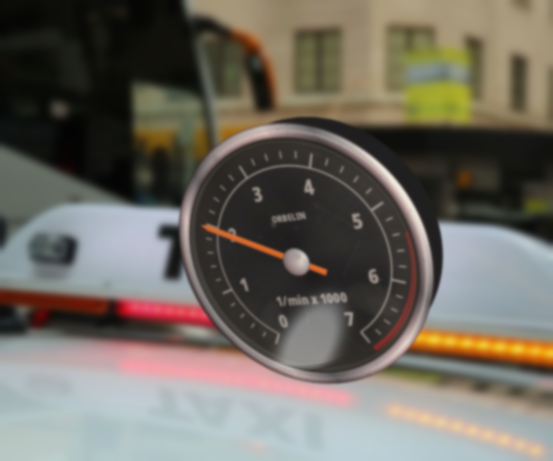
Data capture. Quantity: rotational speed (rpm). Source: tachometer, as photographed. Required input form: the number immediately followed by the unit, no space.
2000rpm
